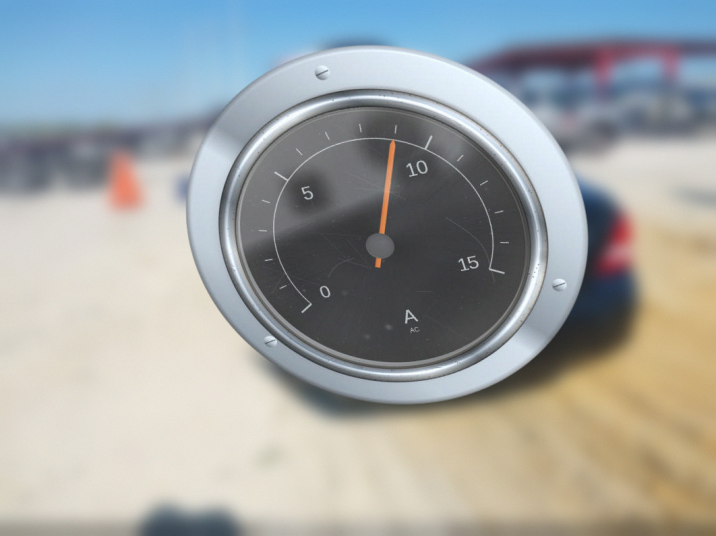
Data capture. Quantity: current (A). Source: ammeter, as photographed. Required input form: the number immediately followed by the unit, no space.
9A
